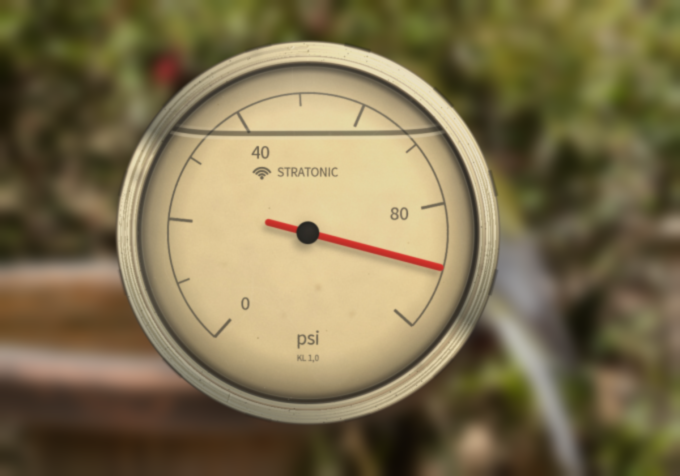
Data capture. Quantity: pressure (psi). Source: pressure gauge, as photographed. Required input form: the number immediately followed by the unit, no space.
90psi
